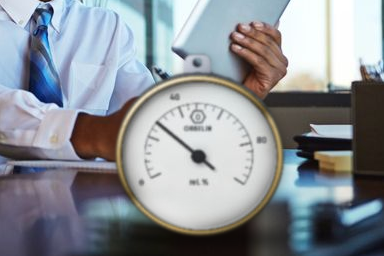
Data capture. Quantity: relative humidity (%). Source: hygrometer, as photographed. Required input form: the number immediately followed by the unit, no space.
28%
